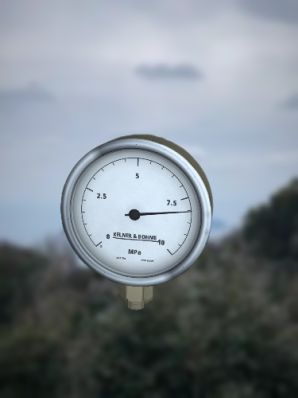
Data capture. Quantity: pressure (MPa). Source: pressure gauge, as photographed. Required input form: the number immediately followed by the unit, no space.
8MPa
